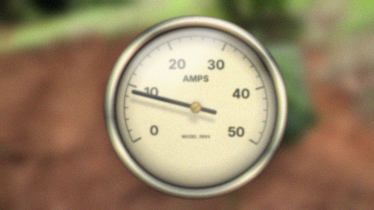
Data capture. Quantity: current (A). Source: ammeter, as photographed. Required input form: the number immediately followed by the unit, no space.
9A
